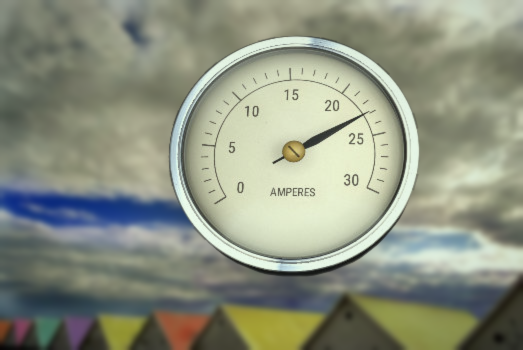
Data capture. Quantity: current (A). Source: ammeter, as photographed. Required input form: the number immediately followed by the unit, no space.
23A
